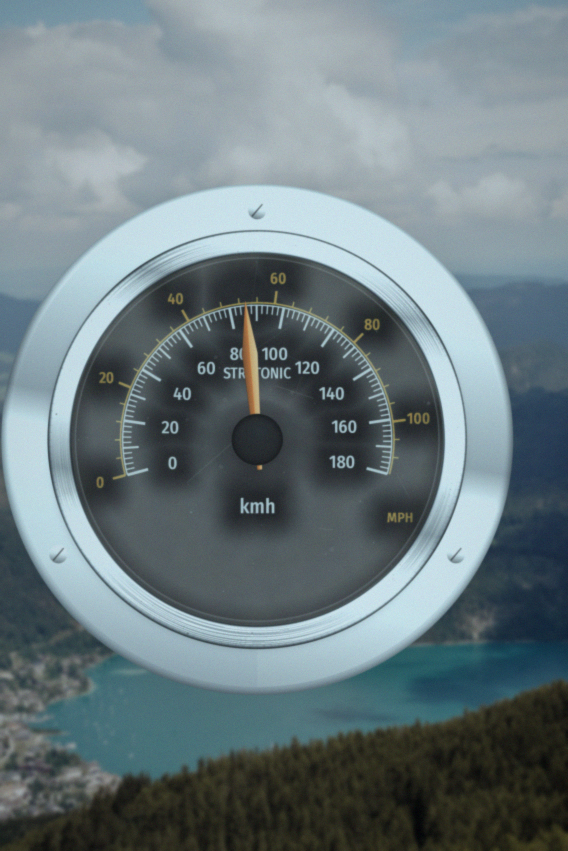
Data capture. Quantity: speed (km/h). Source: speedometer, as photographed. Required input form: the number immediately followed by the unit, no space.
86km/h
